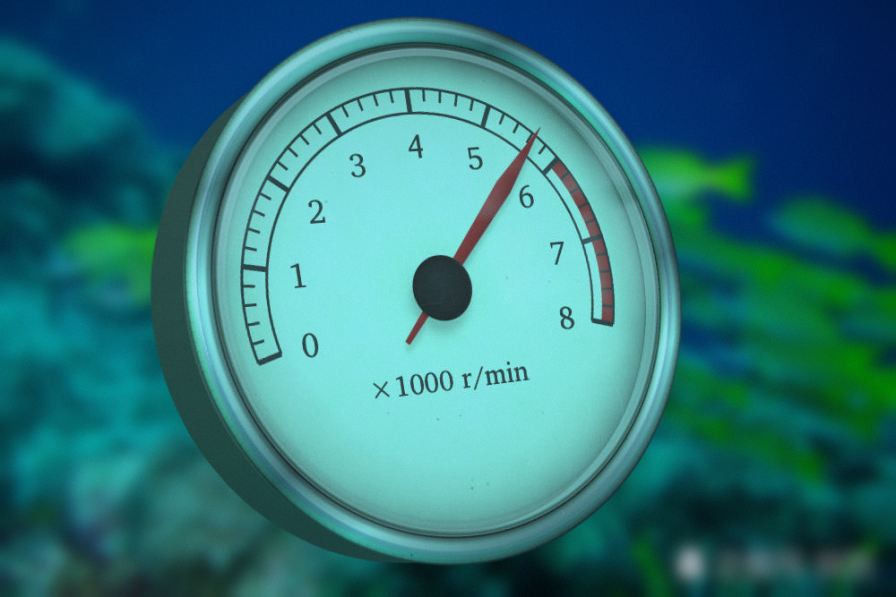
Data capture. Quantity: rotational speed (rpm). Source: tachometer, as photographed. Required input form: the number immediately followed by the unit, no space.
5600rpm
